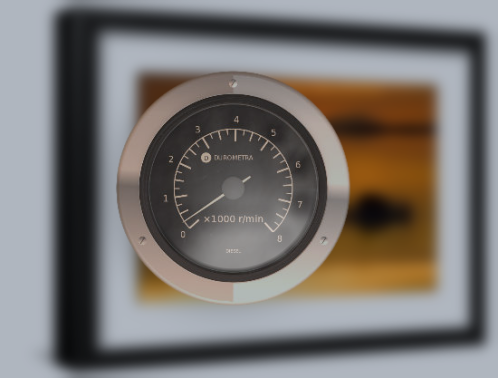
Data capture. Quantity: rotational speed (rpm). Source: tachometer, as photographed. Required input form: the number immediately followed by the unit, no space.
250rpm
